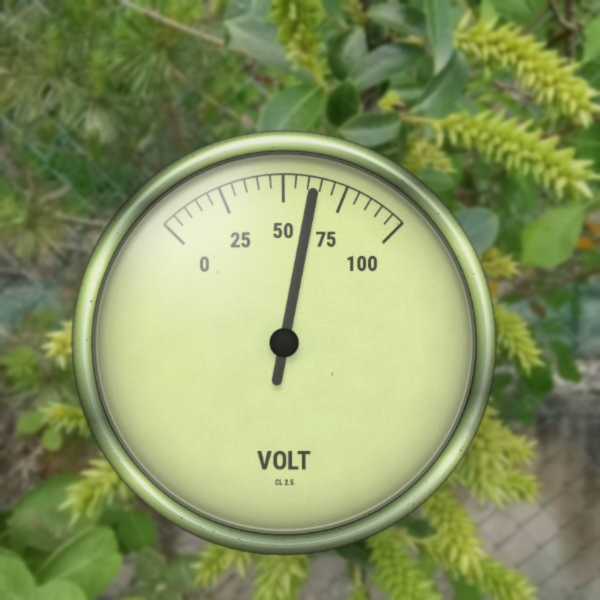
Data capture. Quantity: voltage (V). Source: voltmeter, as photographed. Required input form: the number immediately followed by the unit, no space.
62.5V
